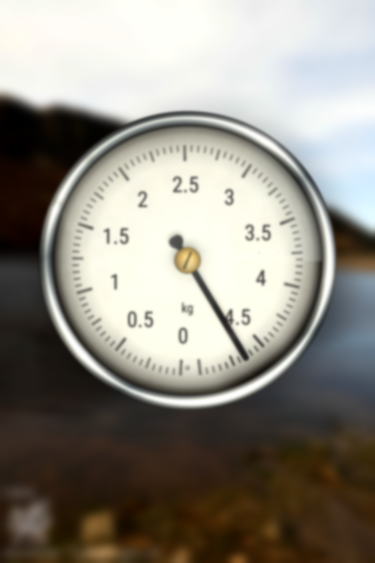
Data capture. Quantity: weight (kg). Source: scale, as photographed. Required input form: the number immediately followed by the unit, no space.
4.65kg
